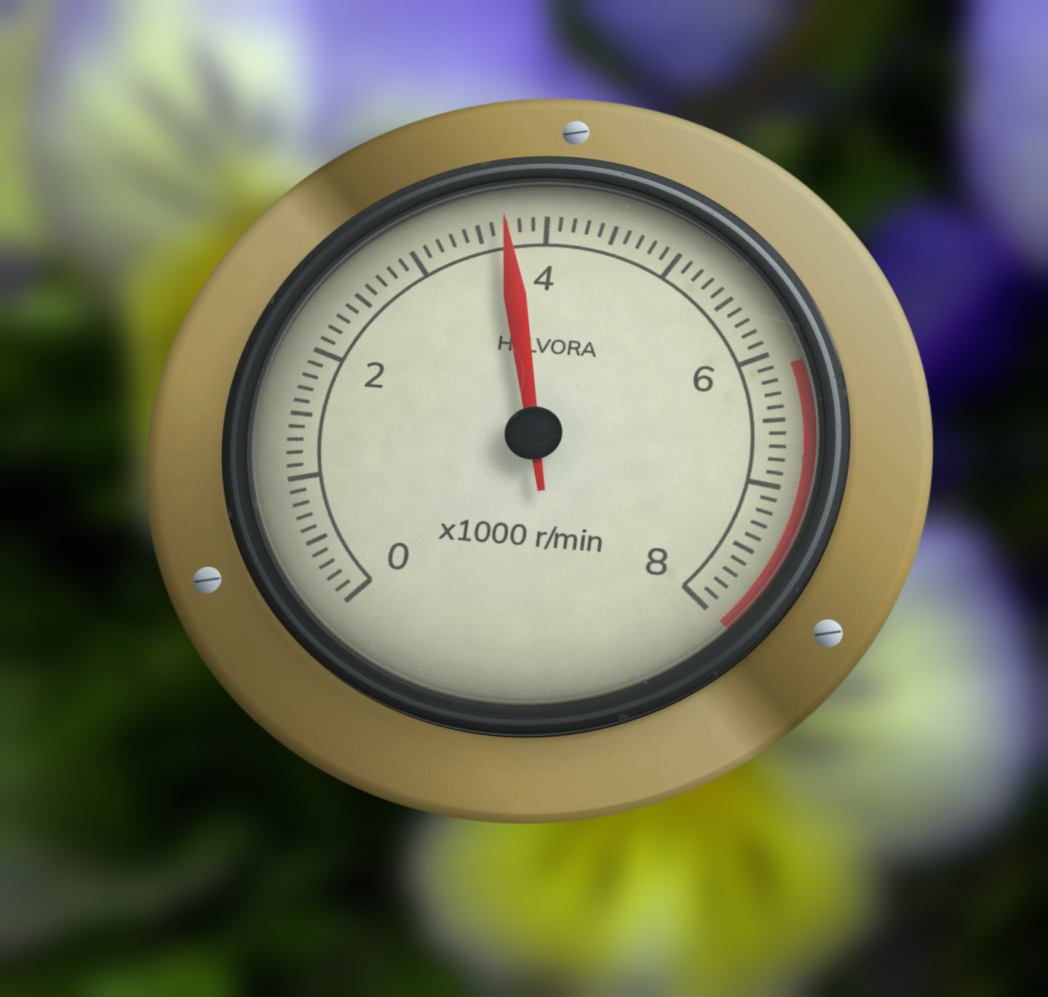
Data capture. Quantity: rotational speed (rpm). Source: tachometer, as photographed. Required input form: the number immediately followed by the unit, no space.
3700rpm
